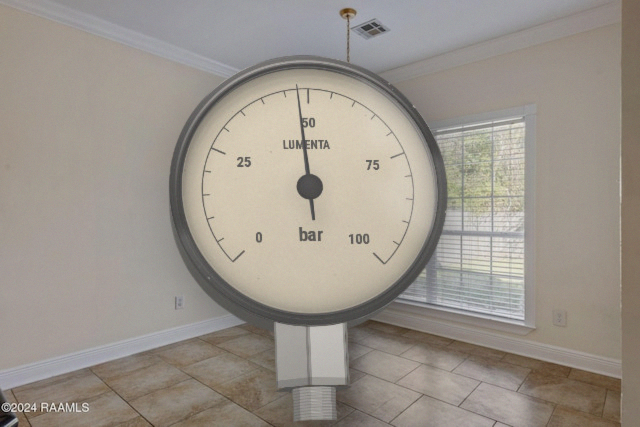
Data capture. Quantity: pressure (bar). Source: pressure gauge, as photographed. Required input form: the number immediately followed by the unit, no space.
47.5bar
